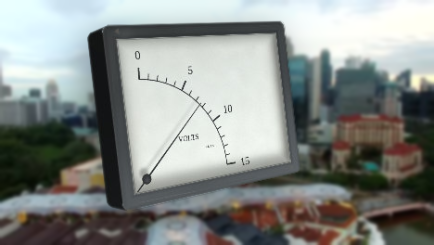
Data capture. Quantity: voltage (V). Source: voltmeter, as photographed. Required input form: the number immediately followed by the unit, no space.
7.5V
